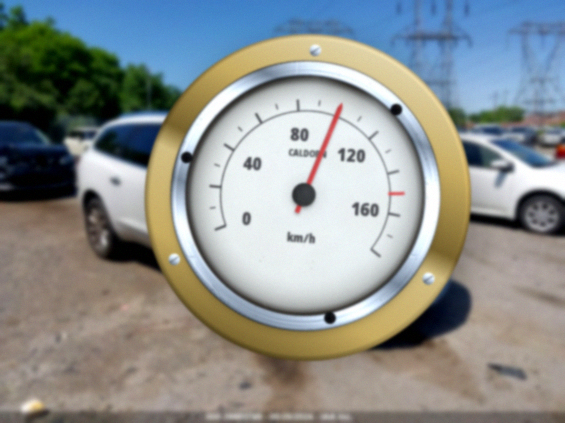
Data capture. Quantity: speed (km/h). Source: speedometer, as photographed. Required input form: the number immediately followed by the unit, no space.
100km/h
